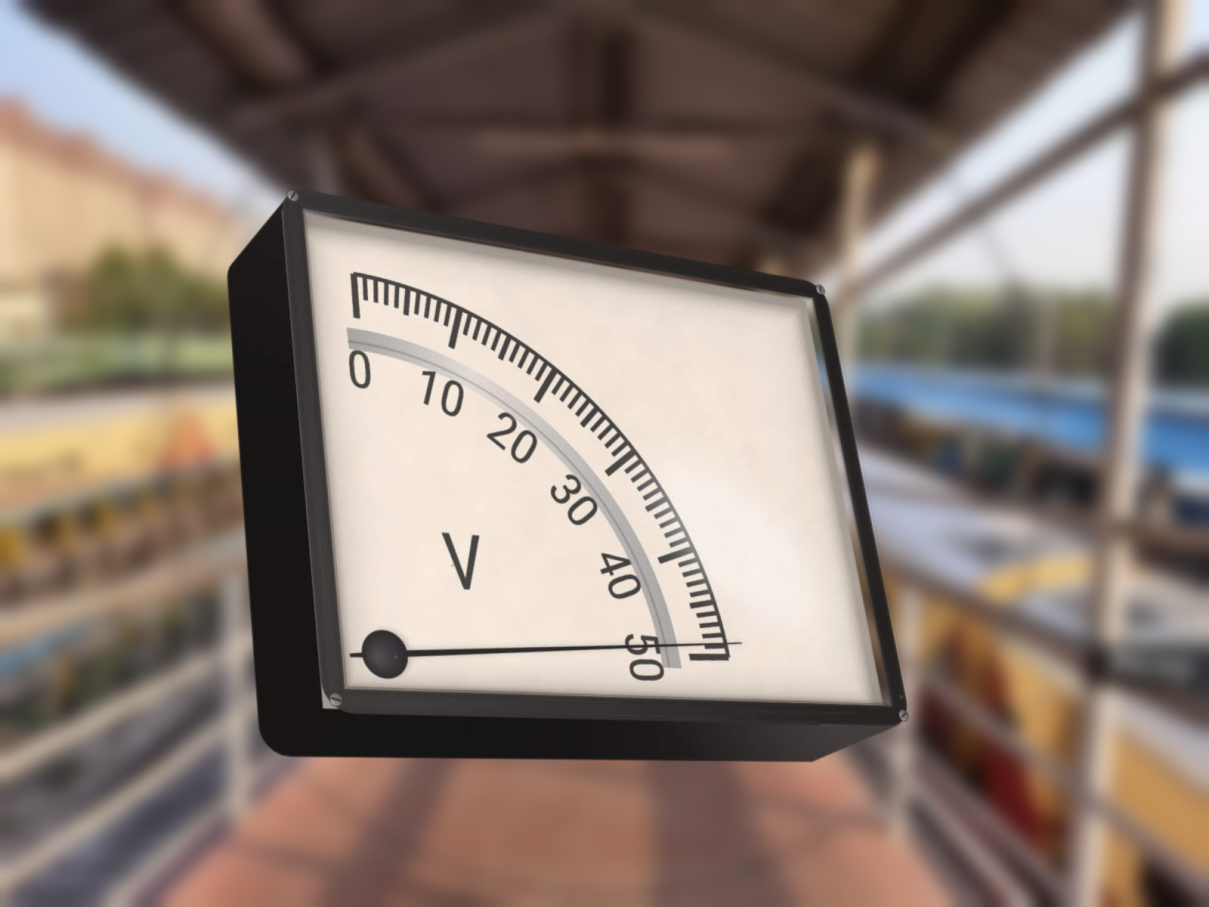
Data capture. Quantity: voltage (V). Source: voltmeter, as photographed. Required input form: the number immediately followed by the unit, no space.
49V
